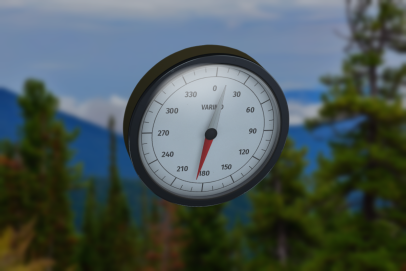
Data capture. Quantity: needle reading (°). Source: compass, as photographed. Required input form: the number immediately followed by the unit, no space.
190°
